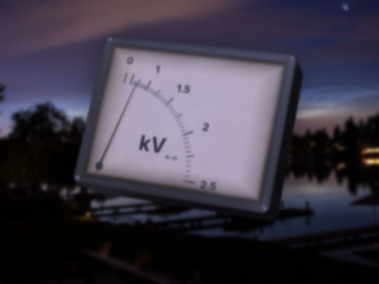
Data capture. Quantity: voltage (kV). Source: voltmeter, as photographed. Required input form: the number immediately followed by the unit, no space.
0.75kV
